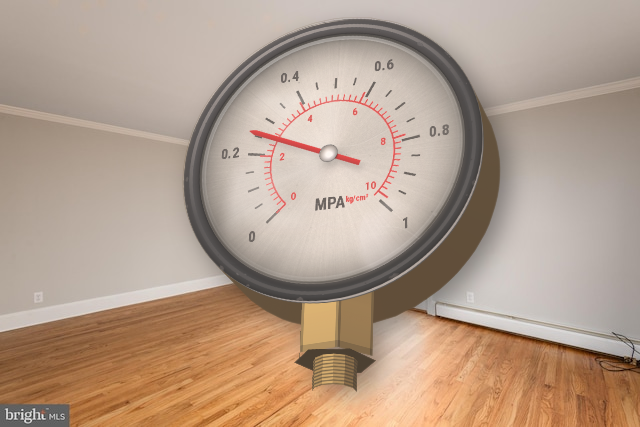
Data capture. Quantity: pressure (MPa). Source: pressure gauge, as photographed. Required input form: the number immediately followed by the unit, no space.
0.25MPa
